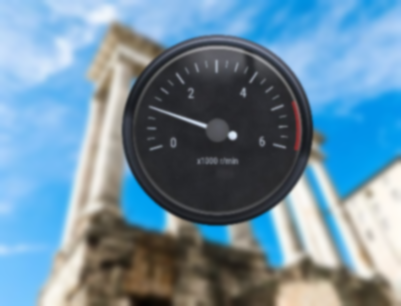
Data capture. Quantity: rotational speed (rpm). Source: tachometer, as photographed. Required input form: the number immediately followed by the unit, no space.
1000rpm
